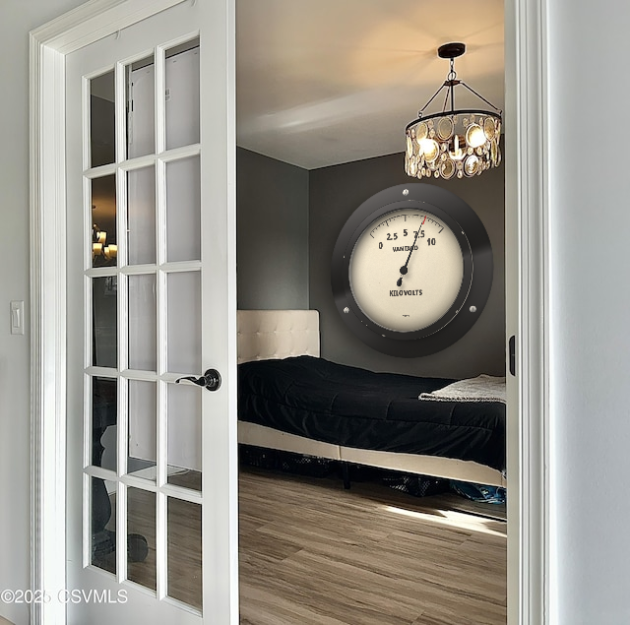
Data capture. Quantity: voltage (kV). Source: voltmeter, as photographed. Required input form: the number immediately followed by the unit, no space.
7.5kV
